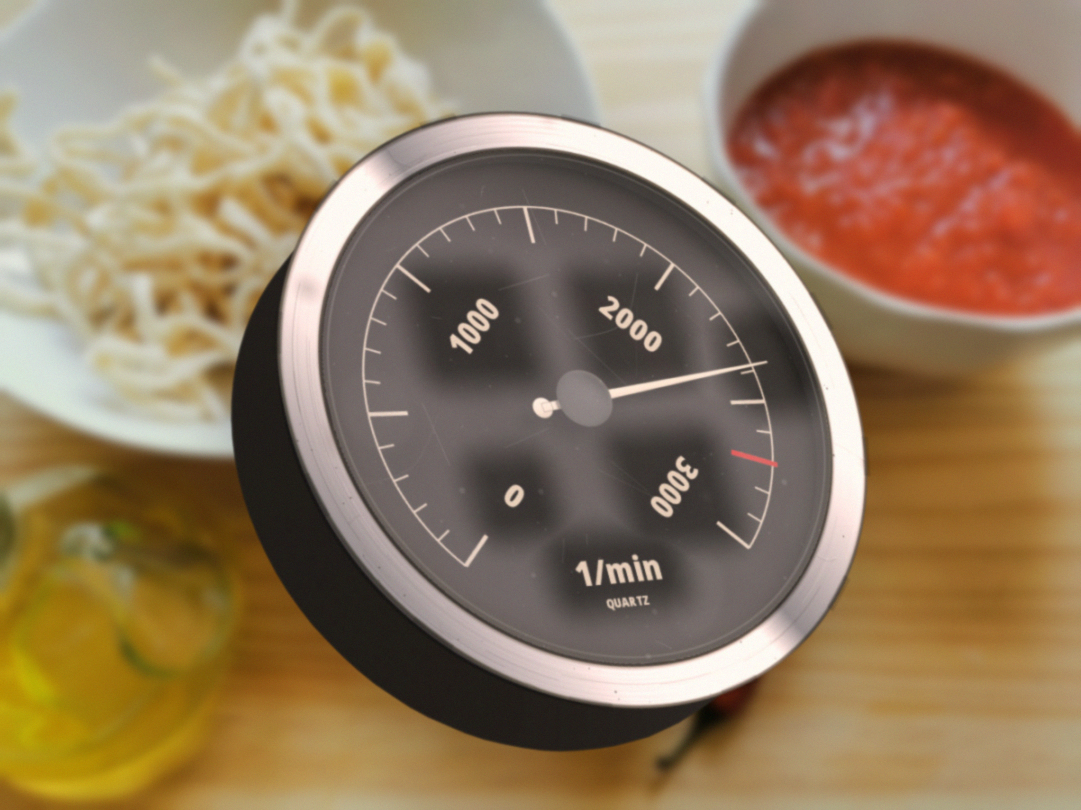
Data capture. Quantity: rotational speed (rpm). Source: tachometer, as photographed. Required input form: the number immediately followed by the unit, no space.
2400rpm
